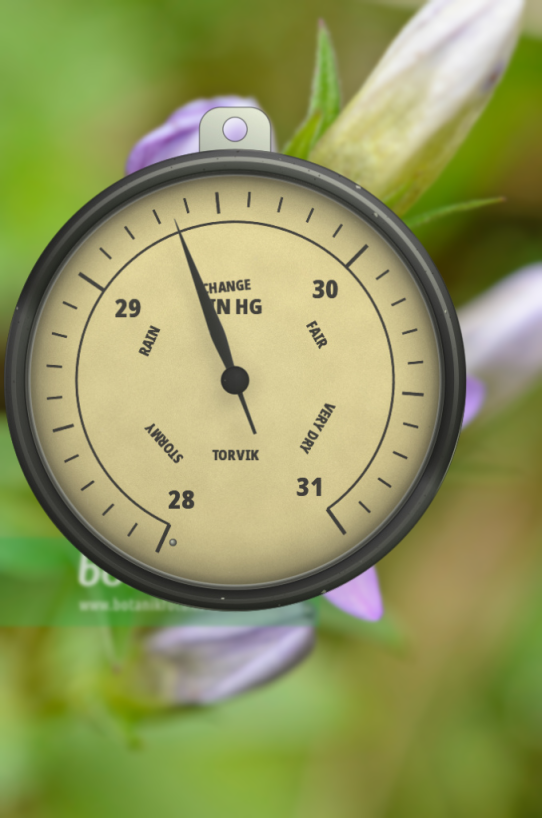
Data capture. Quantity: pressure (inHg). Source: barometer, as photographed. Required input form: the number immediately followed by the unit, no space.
29.35inHg
